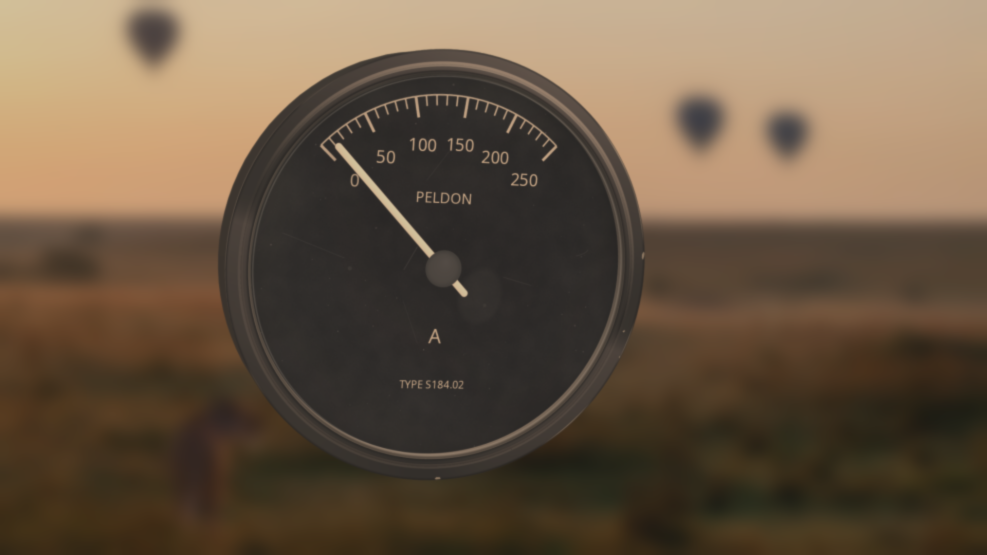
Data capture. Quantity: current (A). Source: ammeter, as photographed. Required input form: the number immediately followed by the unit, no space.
10A
